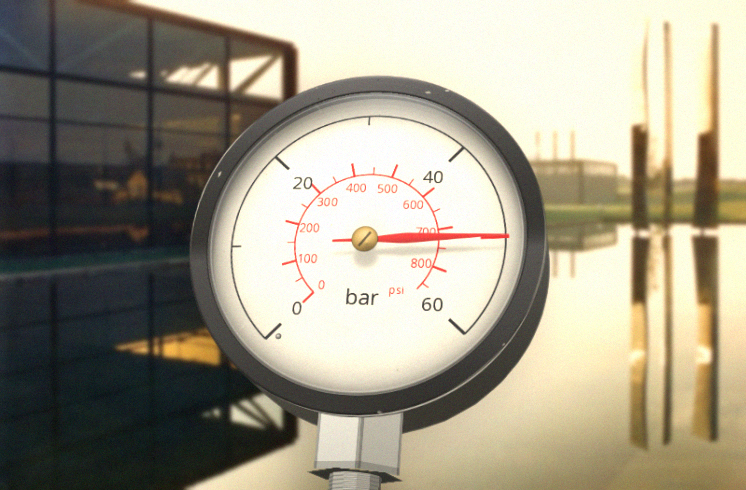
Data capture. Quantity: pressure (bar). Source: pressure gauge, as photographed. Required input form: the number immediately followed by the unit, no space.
50bar
